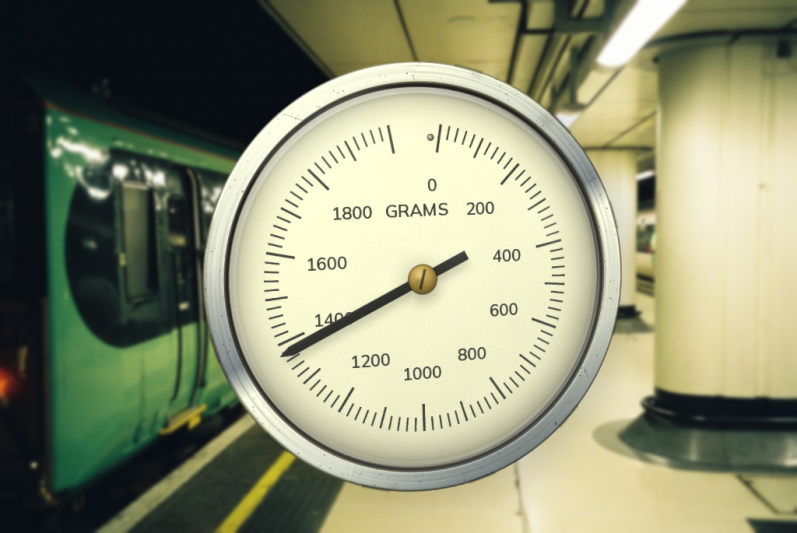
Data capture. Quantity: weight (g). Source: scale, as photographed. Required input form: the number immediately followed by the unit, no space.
1380g
